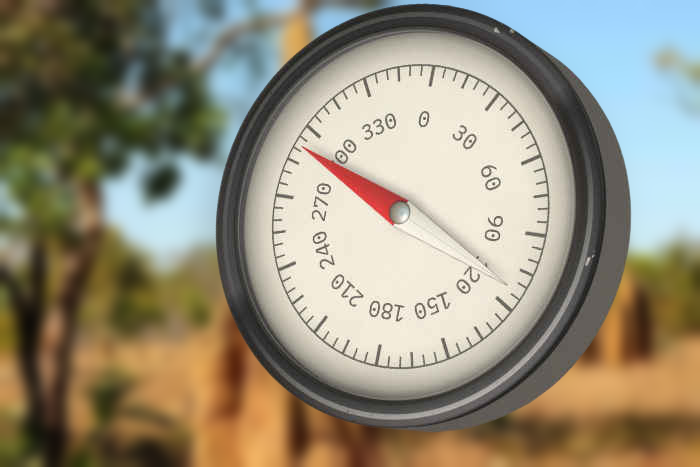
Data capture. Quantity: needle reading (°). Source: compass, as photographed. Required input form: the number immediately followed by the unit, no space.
292.5°
